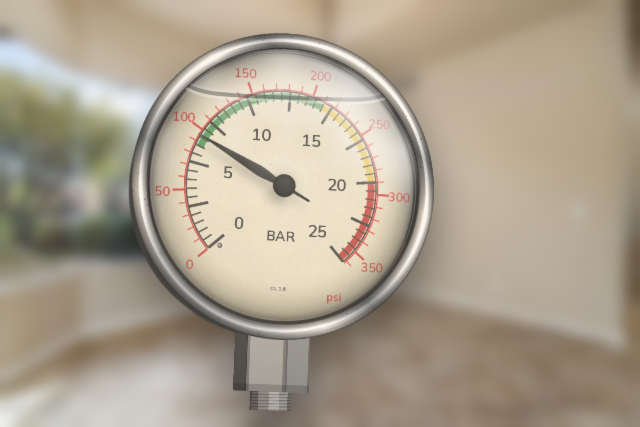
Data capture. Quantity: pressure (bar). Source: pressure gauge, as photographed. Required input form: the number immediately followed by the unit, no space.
6.5bar
